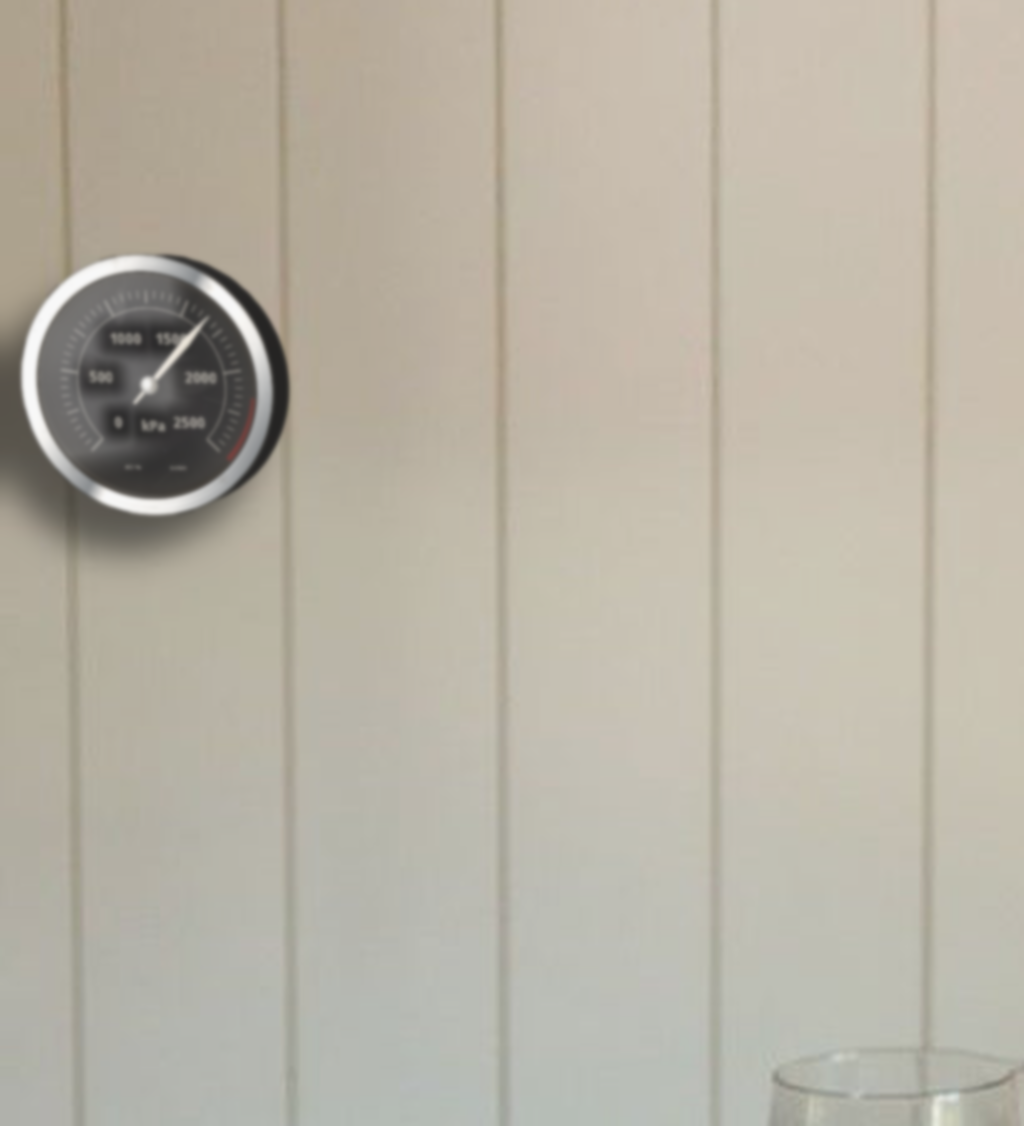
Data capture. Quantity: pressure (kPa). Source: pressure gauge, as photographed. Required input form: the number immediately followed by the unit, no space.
1650kPa
